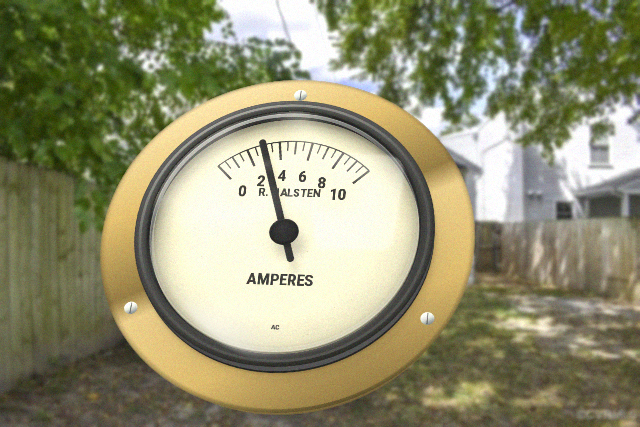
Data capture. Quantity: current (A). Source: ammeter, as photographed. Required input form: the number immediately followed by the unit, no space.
3A
